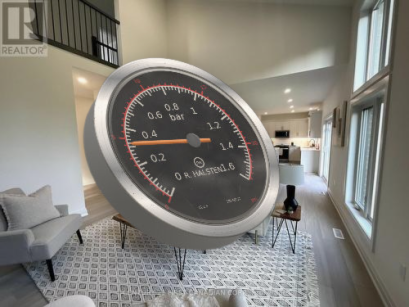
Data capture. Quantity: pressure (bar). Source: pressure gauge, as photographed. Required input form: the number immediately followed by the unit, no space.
0.3bar
